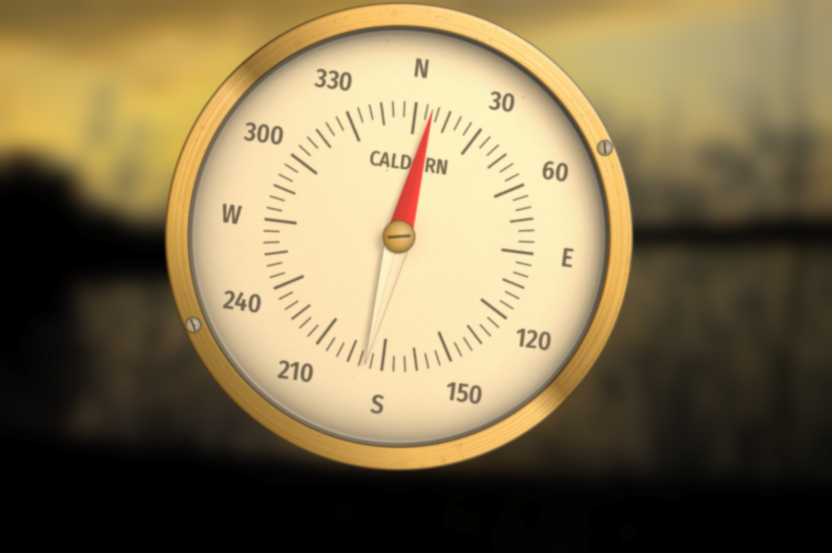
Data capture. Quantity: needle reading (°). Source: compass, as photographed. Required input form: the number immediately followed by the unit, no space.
7.5°
